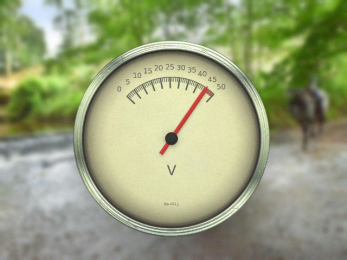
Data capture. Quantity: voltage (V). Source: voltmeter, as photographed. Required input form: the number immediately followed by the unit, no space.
45V
